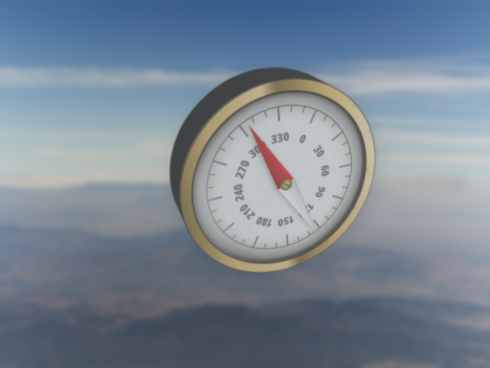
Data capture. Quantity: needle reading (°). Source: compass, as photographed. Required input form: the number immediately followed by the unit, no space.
305°
